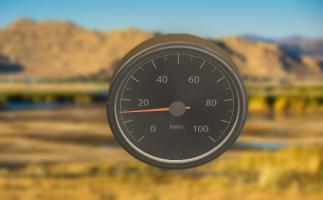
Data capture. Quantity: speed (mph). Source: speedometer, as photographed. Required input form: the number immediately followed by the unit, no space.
15mph
